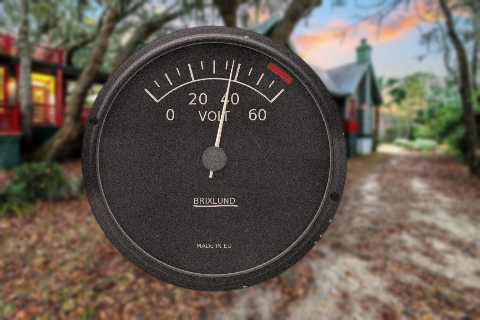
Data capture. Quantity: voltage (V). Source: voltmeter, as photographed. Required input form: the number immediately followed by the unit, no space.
37.5V
